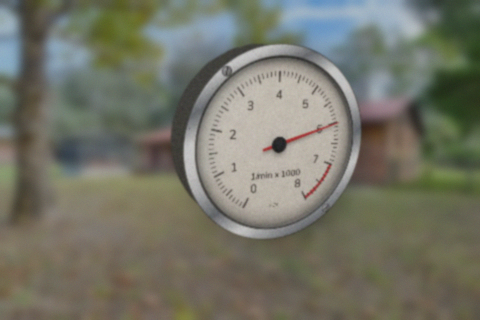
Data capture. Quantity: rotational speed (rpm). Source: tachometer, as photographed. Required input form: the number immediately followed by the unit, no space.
6000rpm
